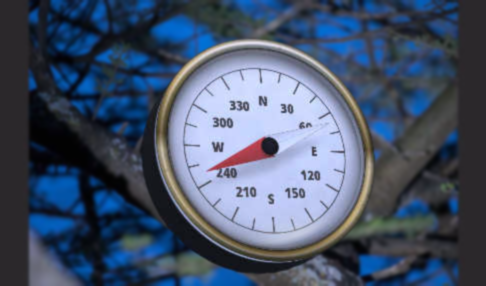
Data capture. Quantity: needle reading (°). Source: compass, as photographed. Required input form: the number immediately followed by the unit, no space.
247.5°
